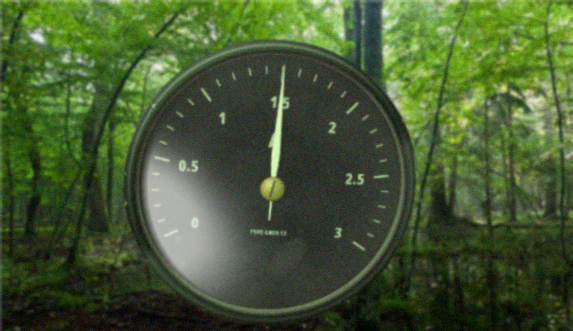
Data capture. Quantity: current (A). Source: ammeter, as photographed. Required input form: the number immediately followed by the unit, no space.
1.5A
